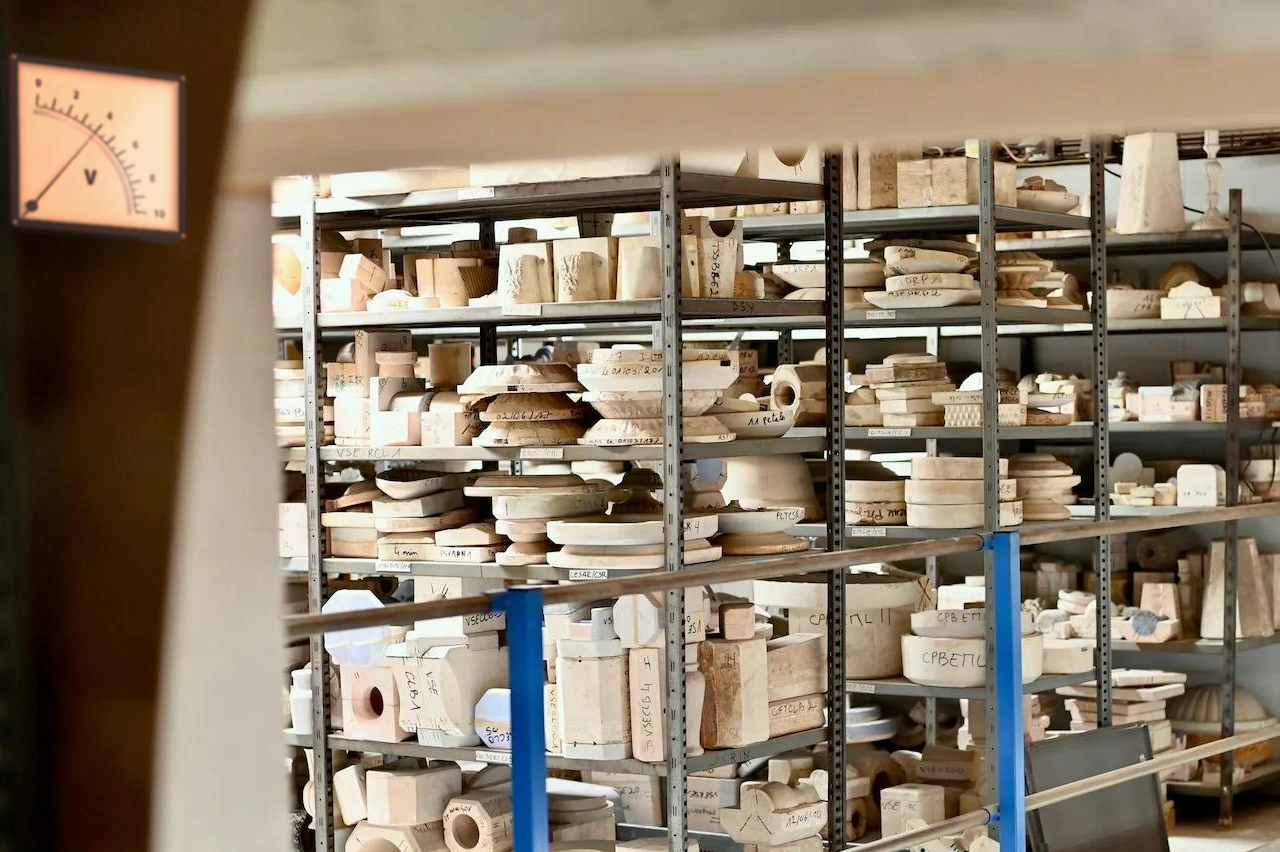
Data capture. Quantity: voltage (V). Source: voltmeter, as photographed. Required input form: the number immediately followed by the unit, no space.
4V
